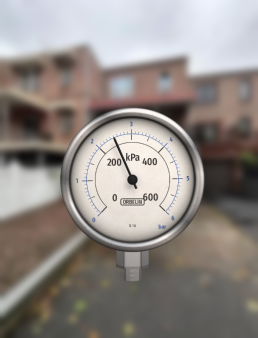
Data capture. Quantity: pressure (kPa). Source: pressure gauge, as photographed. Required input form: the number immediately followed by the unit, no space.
250kPa
